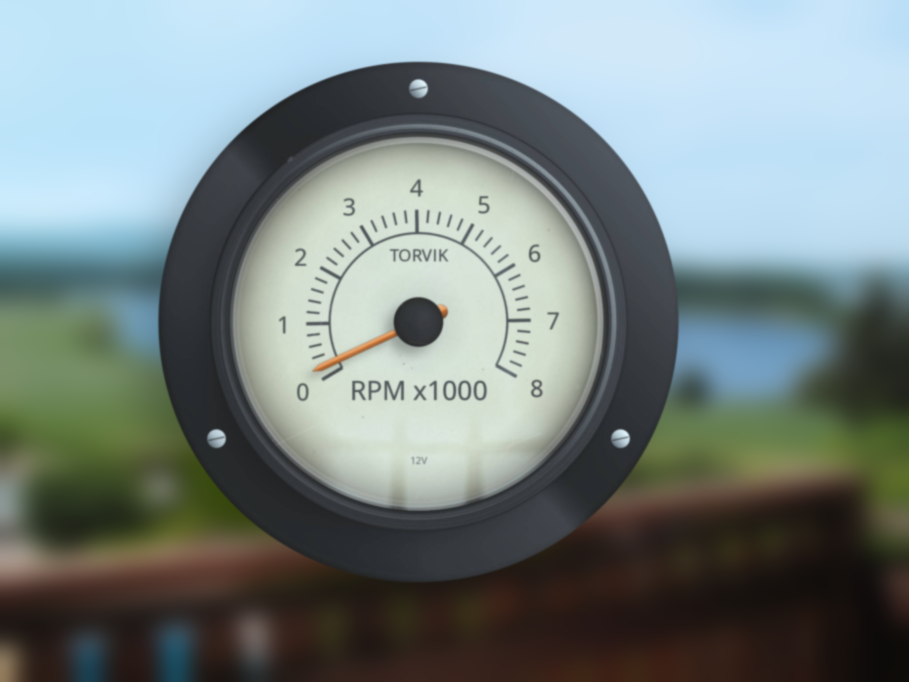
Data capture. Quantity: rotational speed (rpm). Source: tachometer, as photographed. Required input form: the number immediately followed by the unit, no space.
200rpm
